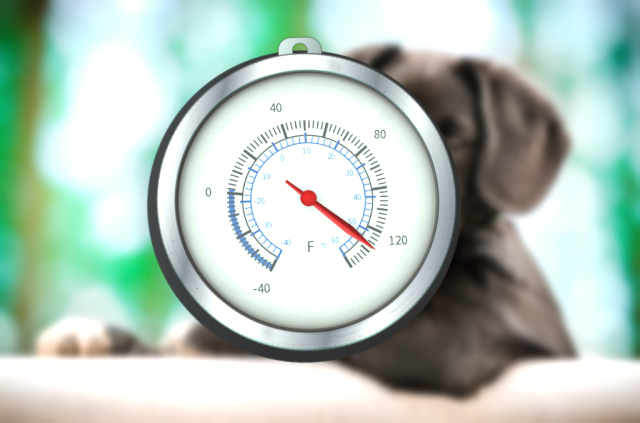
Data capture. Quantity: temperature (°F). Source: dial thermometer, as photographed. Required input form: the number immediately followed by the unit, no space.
128°F
